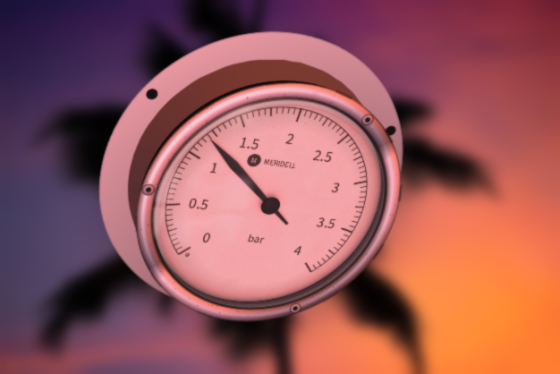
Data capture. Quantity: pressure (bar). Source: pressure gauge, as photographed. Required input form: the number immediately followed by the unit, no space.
1.2bar
